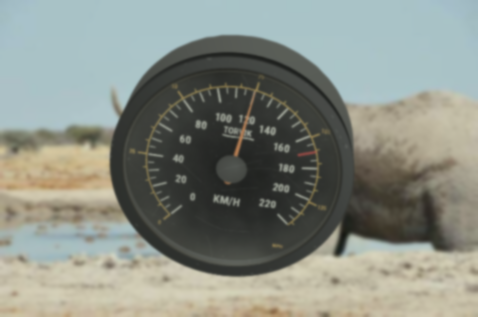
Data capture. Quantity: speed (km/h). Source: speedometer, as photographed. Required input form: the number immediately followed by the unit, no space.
120km/h
